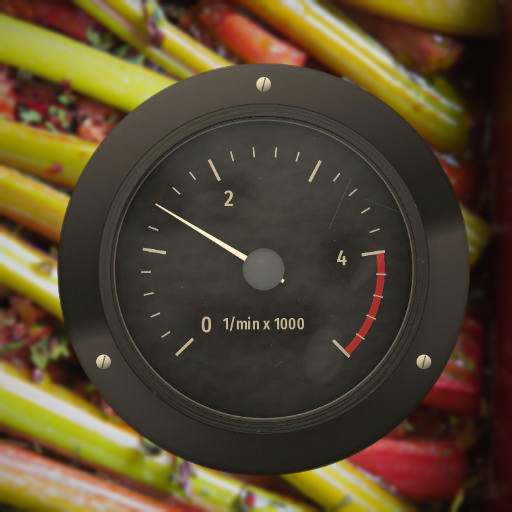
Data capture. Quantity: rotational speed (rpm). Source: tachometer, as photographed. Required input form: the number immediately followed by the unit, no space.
1400rpm
